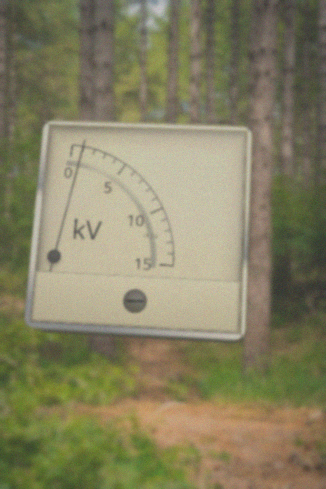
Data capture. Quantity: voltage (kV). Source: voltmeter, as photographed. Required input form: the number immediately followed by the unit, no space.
1kV
